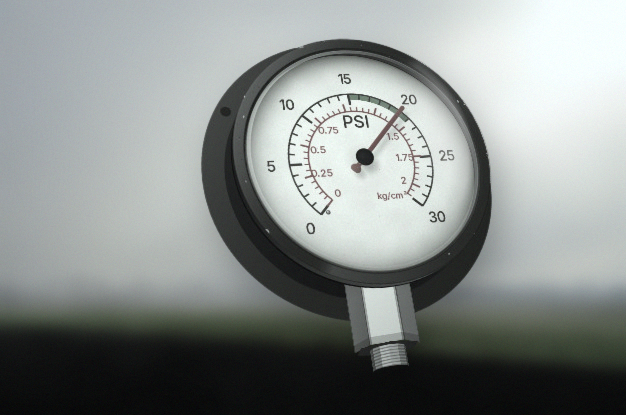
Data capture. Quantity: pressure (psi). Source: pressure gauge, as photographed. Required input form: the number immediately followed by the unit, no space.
20psi
